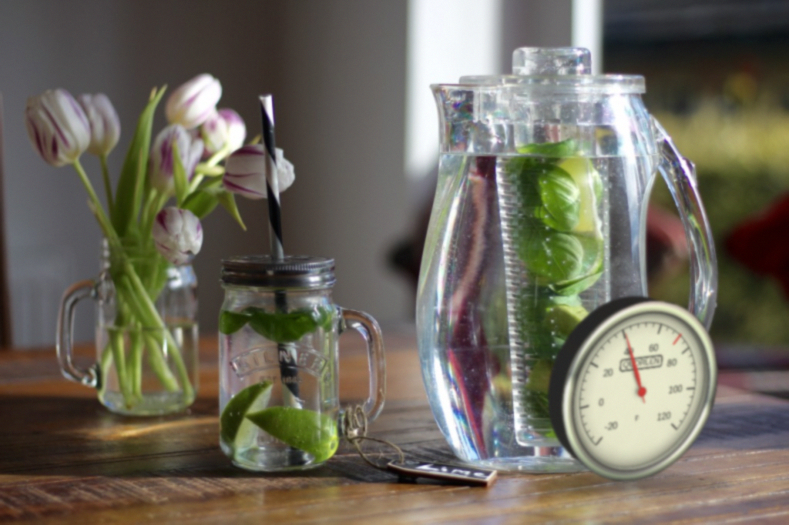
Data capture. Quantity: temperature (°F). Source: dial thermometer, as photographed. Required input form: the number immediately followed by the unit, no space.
40°F
